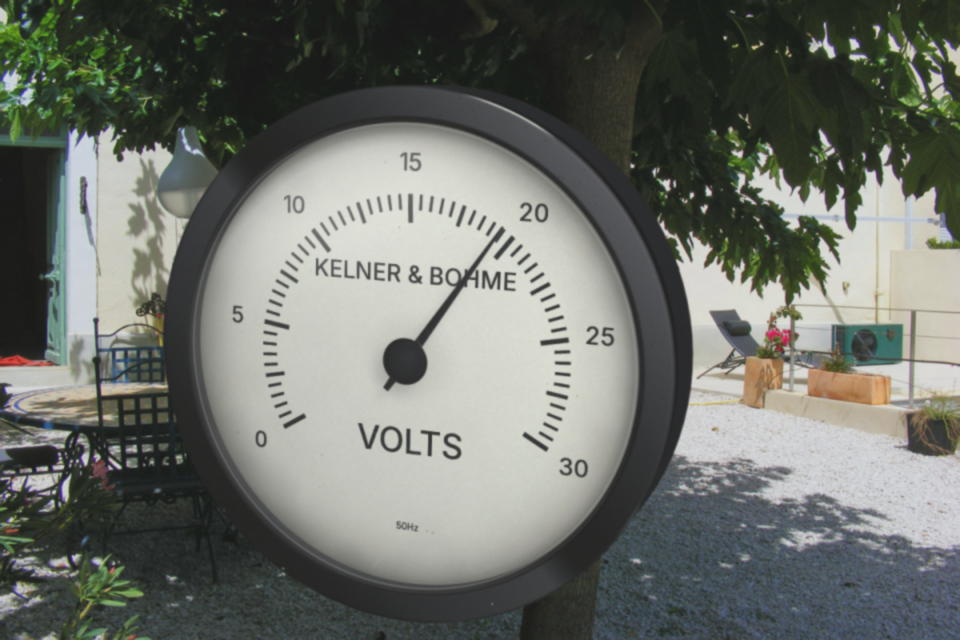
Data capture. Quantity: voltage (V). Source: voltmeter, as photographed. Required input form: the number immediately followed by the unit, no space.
19.5V
